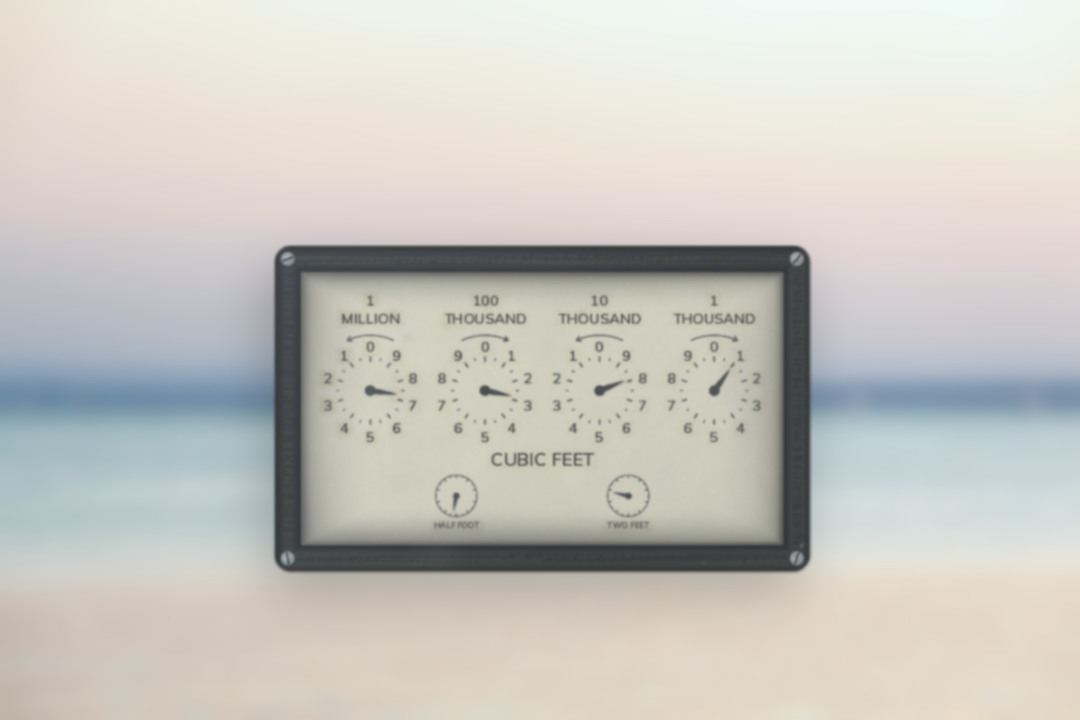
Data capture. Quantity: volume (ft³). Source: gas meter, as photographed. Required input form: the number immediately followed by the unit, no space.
728100ft³
